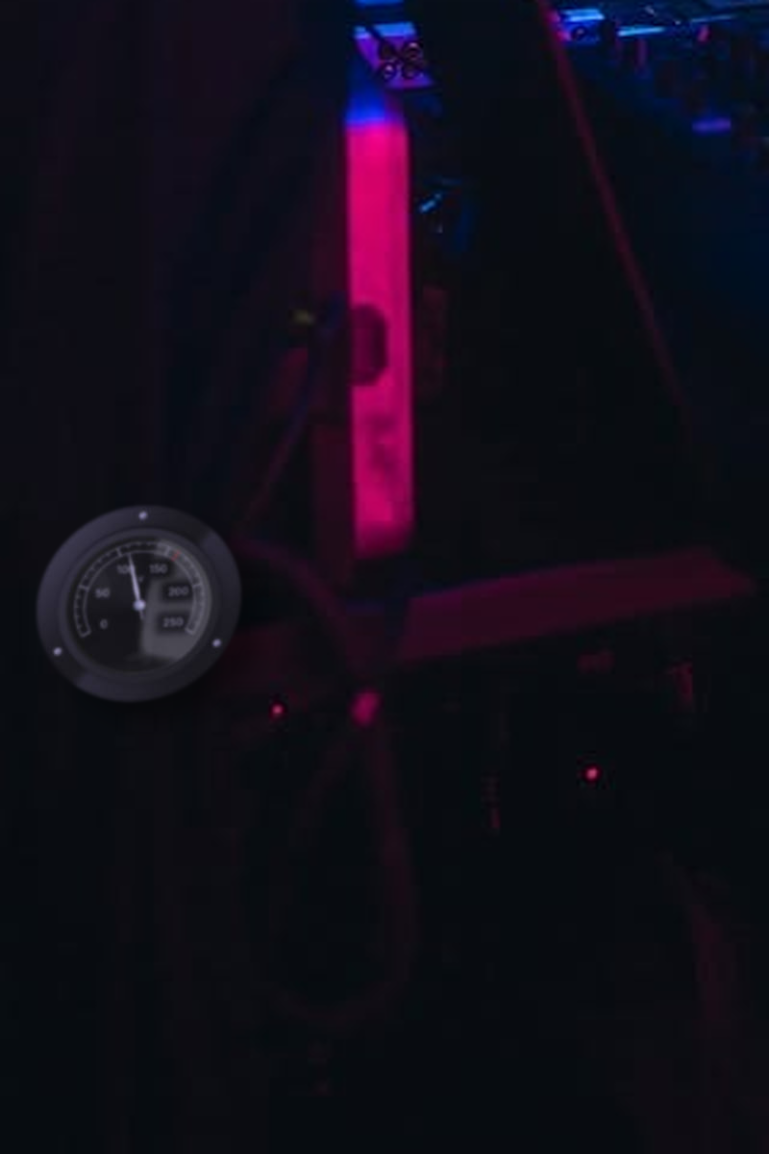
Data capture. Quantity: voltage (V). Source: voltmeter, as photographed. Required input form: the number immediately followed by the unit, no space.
110V
